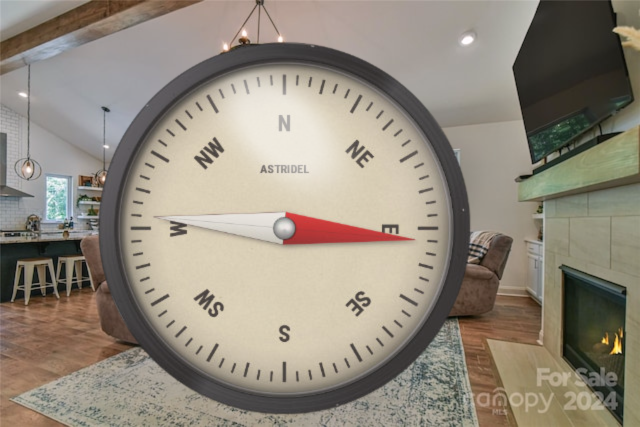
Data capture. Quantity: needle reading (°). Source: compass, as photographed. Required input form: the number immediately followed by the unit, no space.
95°
